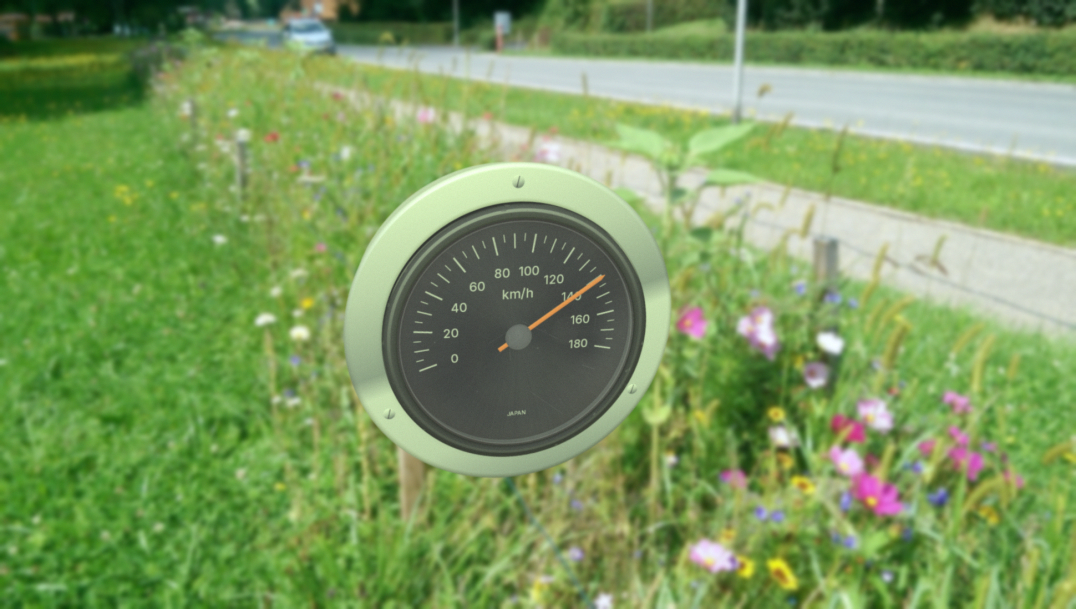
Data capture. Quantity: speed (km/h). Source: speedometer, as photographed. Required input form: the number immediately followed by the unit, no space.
140km/h
